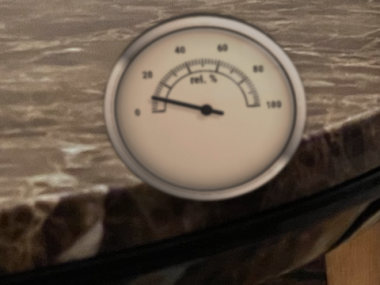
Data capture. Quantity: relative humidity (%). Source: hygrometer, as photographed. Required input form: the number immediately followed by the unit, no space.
10%
